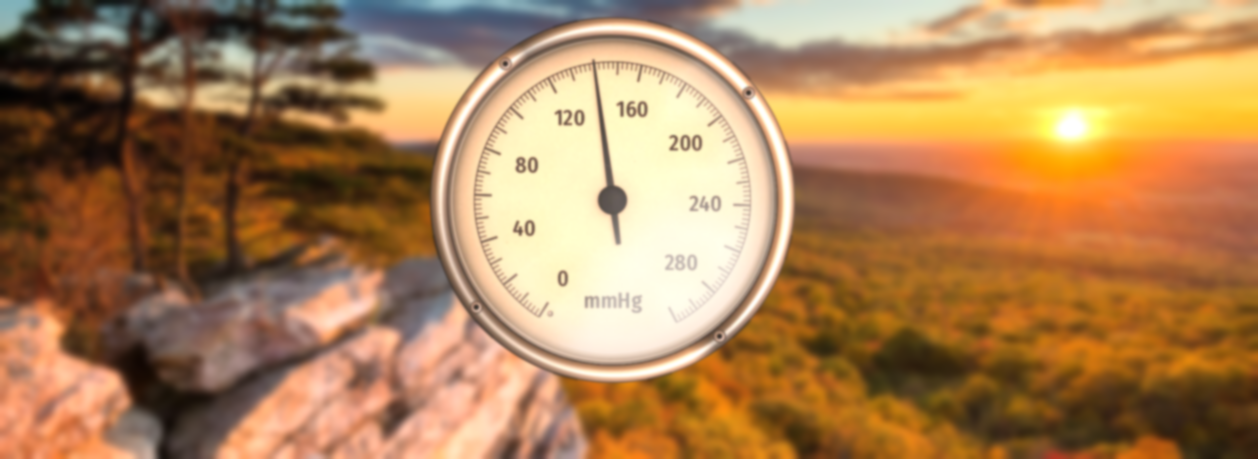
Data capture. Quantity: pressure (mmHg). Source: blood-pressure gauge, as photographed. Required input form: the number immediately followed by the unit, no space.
140mmHg
